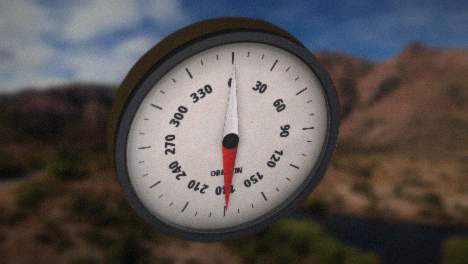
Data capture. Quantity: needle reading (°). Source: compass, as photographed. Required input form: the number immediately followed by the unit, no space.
180°
